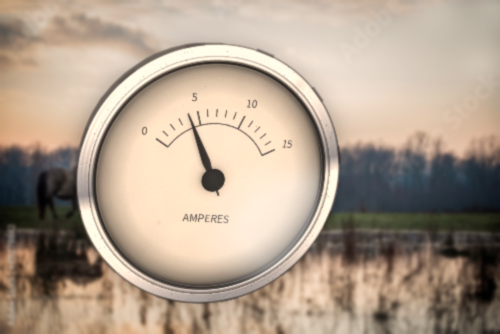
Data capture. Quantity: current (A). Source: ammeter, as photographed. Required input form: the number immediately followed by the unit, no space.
4A
